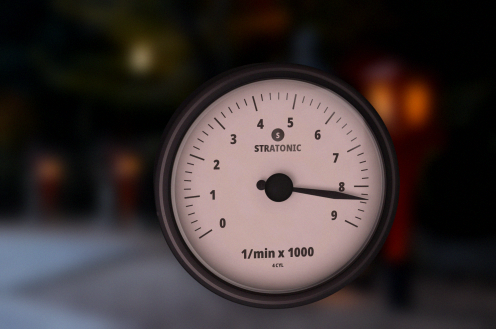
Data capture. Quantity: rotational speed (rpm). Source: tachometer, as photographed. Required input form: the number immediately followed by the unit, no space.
8300rpm
